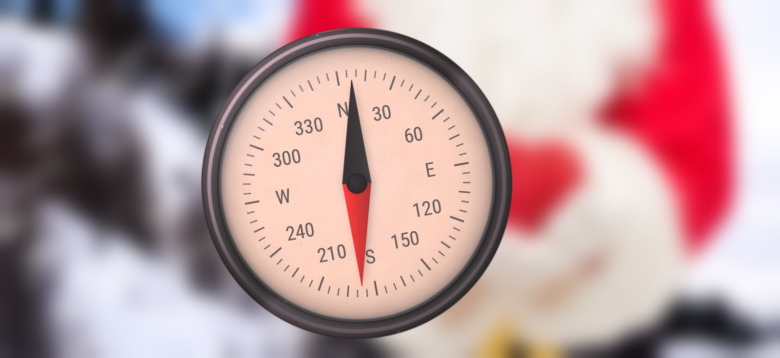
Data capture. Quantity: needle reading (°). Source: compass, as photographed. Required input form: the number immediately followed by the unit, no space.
187.5°
